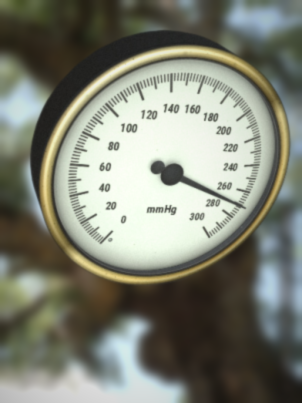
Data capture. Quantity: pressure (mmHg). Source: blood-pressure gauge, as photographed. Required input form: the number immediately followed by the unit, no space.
270mmHg
